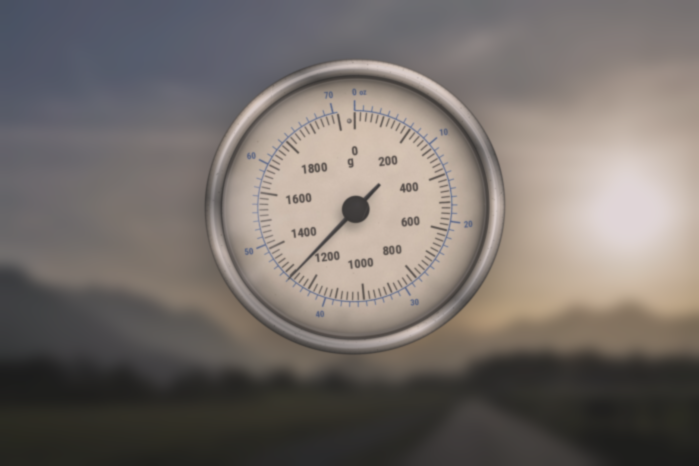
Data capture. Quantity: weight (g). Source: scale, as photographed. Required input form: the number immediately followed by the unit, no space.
1280g
